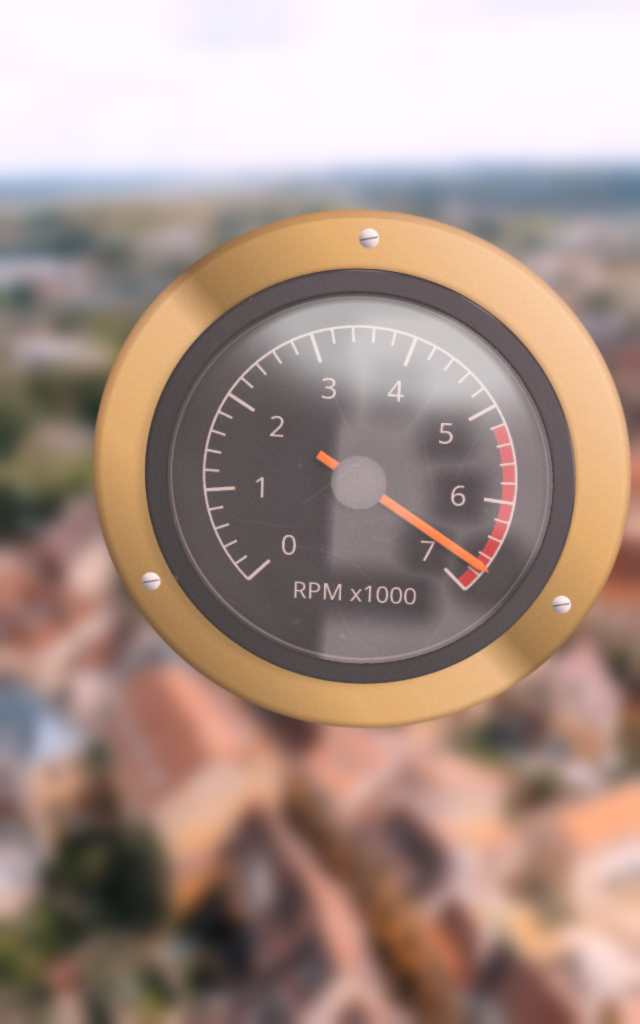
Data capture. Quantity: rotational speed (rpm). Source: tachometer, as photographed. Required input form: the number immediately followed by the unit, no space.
6700rpm
